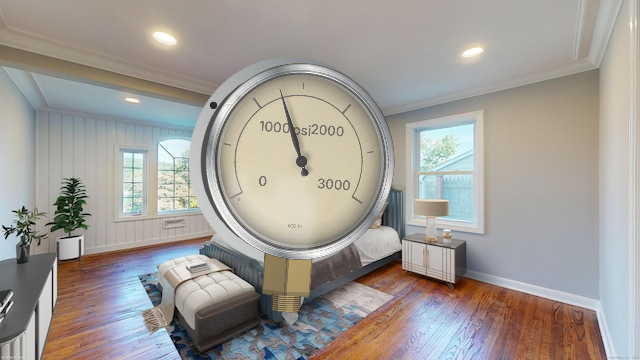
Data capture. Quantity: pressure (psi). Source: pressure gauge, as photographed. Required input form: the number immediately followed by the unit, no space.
1250psi
